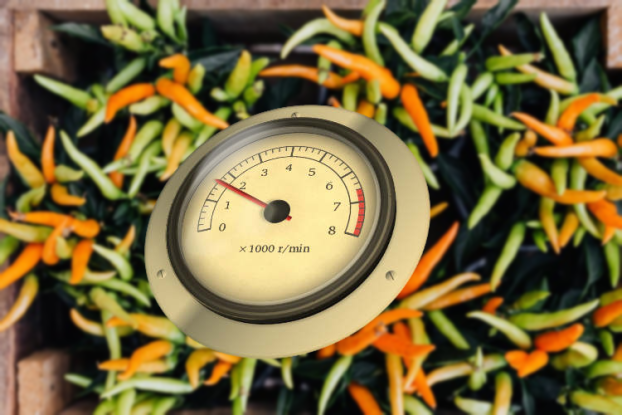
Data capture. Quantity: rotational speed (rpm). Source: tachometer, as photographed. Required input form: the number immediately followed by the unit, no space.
1600rpm
